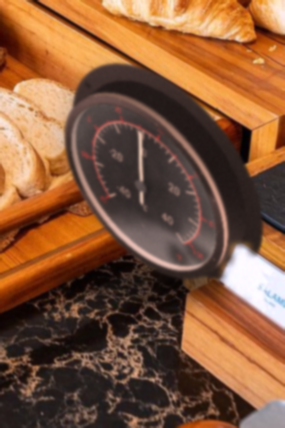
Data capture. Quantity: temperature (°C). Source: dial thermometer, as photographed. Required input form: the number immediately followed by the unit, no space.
0°C
